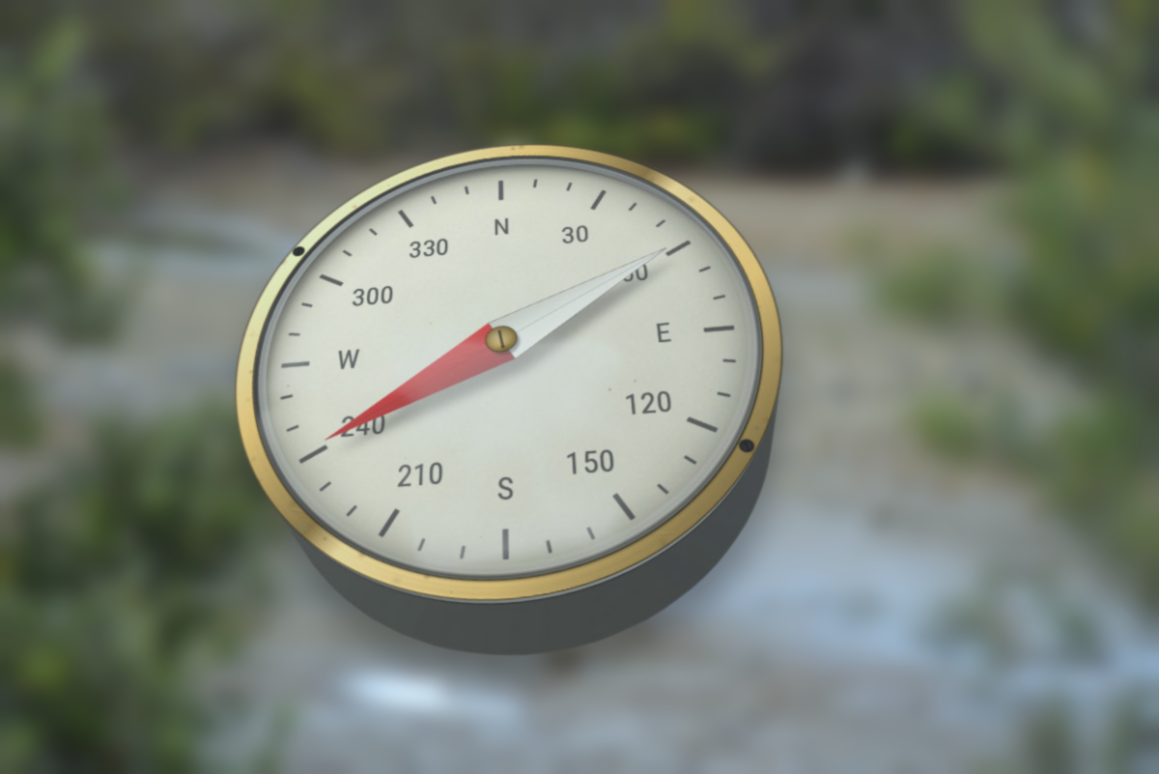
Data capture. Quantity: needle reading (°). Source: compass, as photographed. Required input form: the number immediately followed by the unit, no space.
240°
